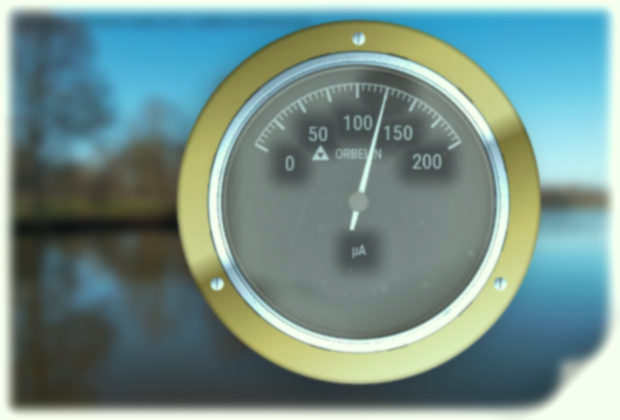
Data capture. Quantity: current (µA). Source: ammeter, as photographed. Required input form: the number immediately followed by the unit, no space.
125µA
